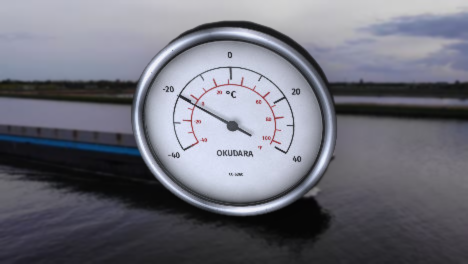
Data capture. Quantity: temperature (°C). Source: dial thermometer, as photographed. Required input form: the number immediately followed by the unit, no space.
-20°C
